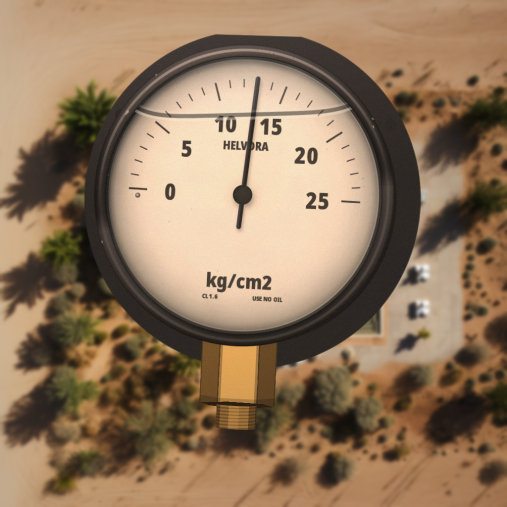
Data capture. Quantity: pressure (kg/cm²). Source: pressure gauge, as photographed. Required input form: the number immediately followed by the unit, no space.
13kg/cm²
